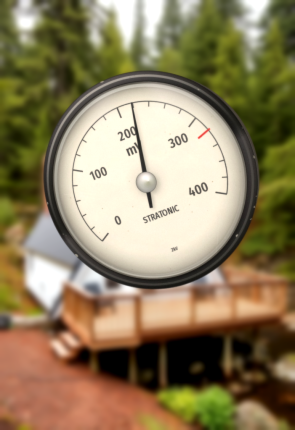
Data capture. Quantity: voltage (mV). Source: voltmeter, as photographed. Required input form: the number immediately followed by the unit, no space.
220mV
